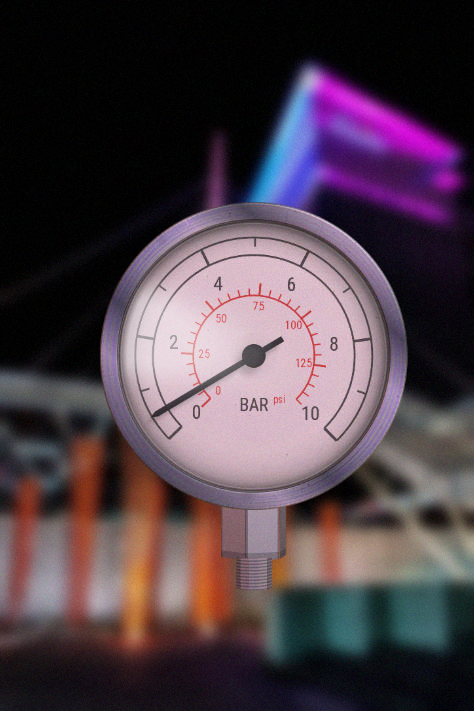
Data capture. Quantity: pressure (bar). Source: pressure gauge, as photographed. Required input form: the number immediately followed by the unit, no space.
0.5bar
